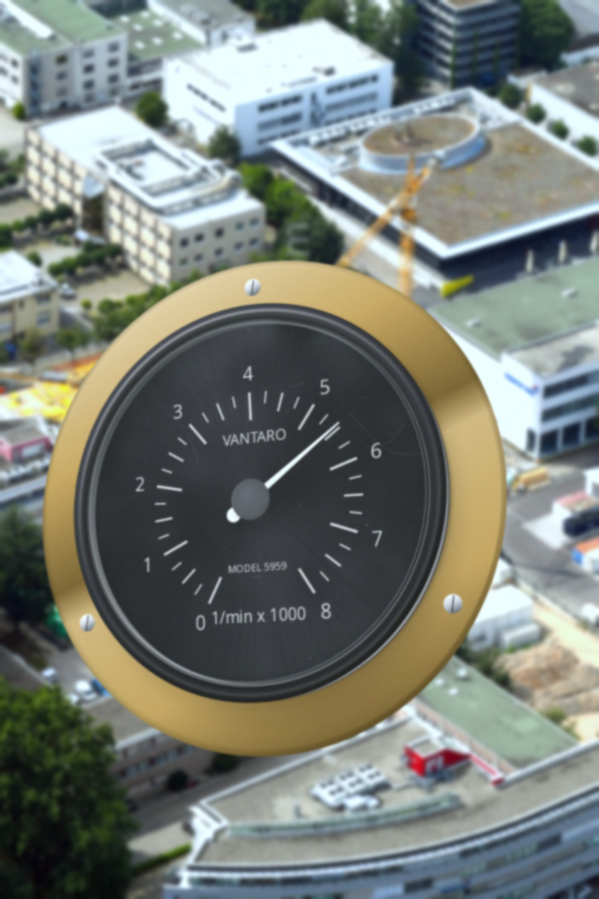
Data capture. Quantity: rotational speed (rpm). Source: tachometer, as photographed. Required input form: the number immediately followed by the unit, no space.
5500rpm
